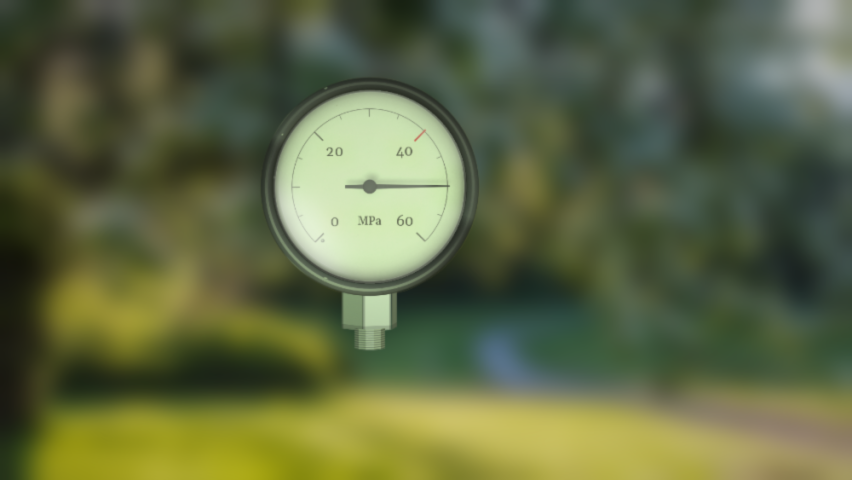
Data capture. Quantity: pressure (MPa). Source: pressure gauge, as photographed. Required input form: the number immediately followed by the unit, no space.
50MPa
